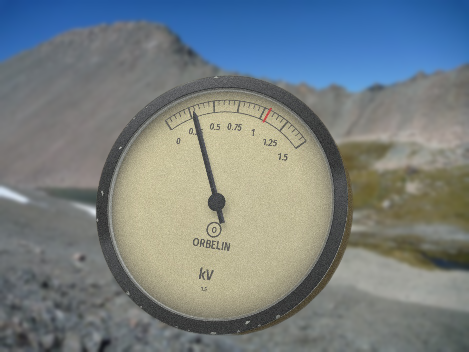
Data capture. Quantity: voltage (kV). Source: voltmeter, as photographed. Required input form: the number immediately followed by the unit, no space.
0.3kV
